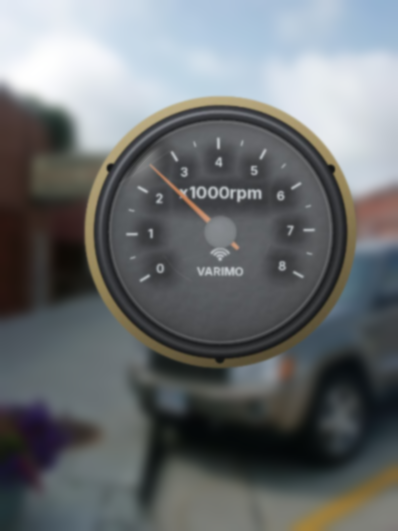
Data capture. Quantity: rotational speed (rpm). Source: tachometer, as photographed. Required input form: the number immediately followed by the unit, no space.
2500rpm
